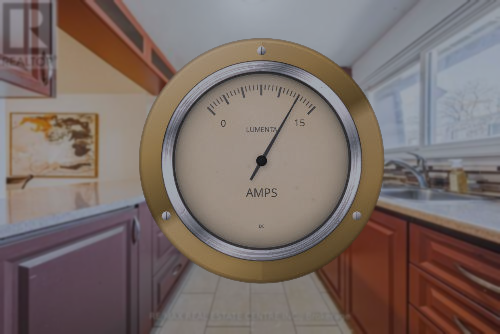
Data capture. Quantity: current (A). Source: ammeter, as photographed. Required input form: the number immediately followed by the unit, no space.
12.5A
